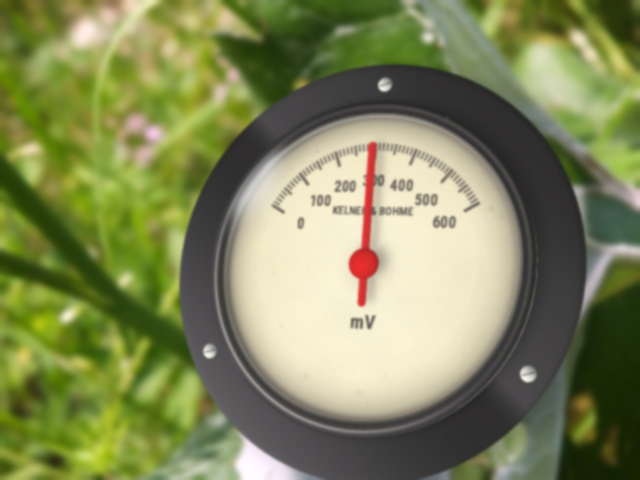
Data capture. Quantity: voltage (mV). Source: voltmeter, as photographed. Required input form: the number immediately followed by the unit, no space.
300mV
